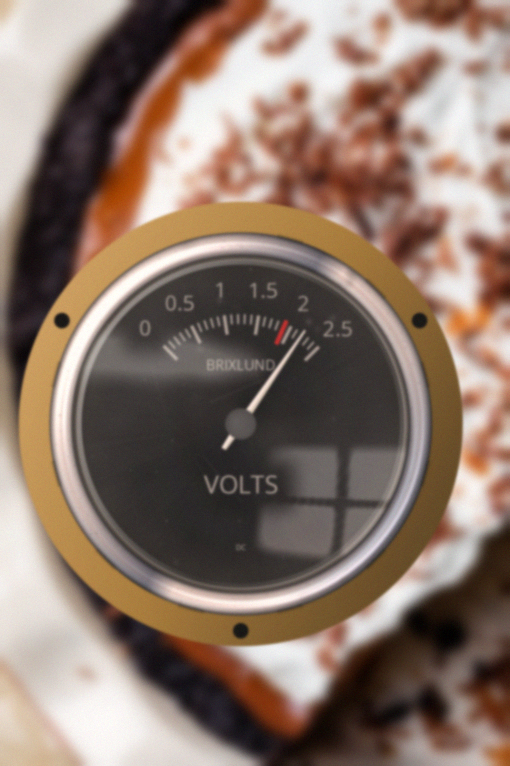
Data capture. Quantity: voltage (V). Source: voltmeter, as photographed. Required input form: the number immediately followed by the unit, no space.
2.2V
